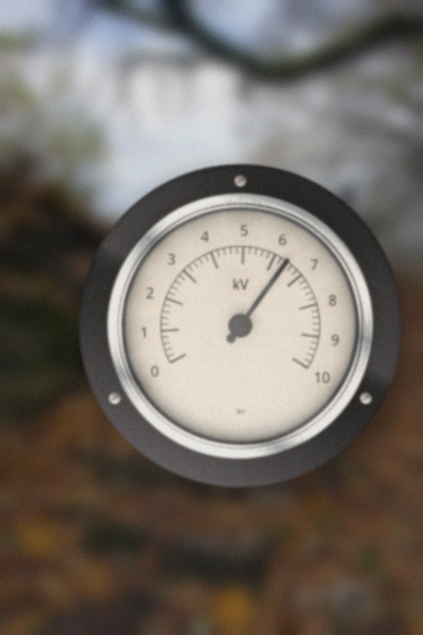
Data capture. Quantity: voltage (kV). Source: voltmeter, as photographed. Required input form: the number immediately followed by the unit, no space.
6.4kV
